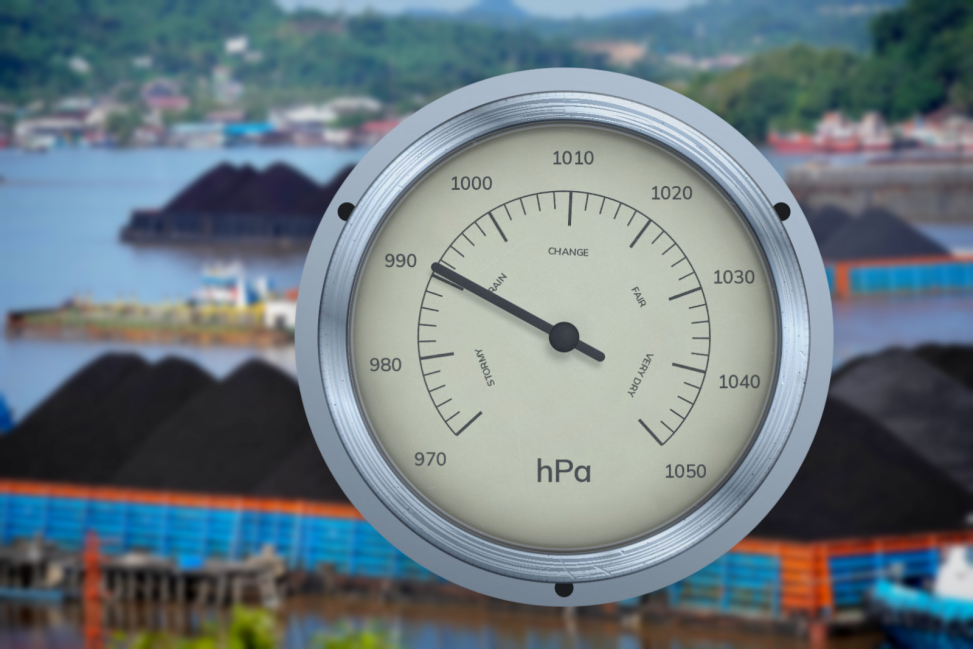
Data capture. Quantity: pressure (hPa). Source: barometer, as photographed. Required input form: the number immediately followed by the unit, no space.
991hPa
